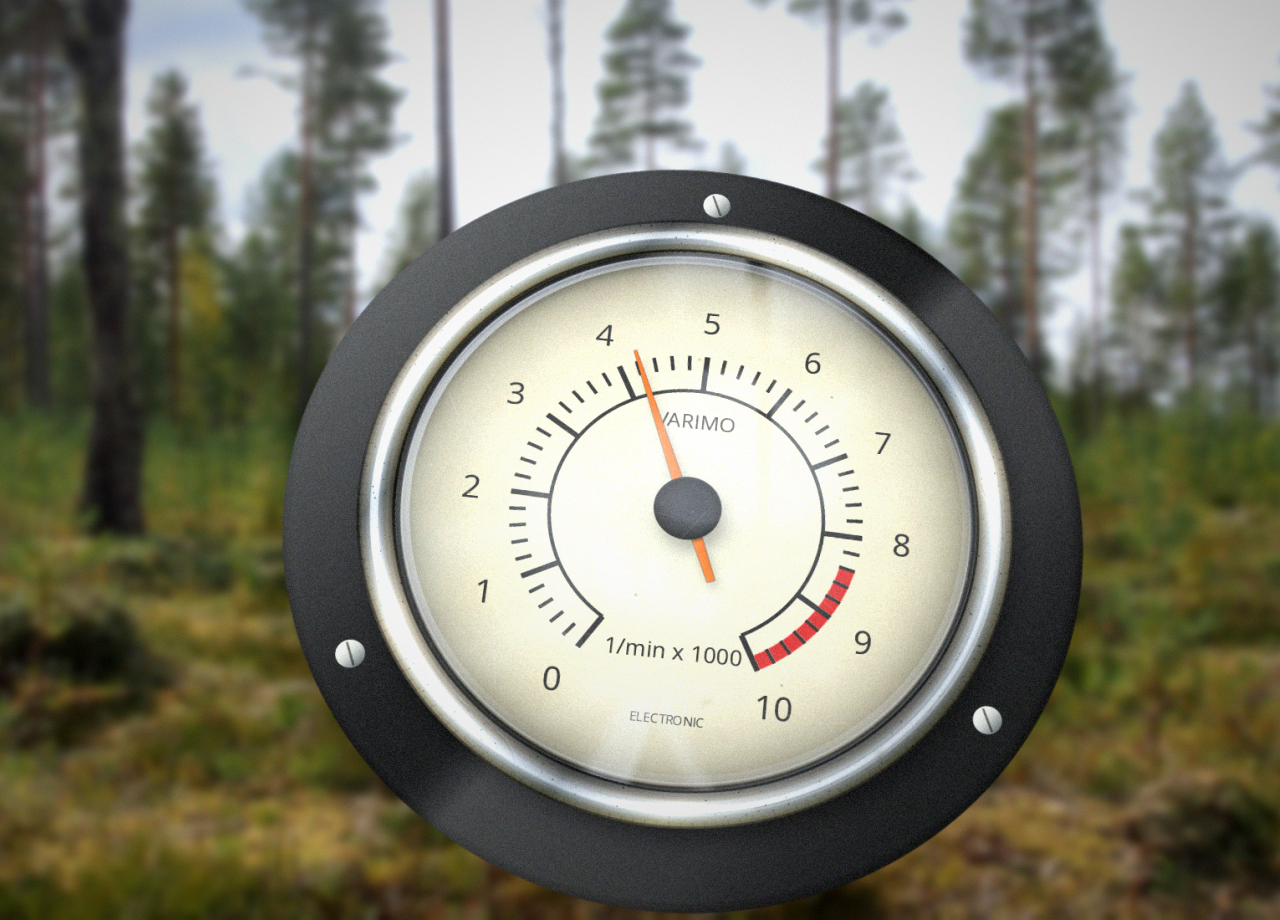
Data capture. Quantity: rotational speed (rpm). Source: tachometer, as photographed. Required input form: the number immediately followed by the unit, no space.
4200rpm
